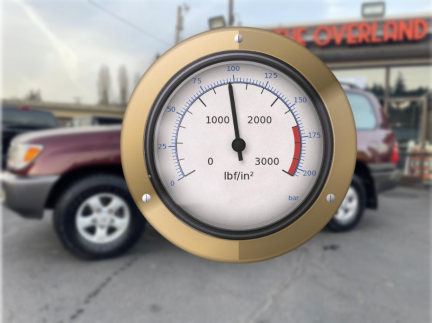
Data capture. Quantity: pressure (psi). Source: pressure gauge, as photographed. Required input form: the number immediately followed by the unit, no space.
1400psi
